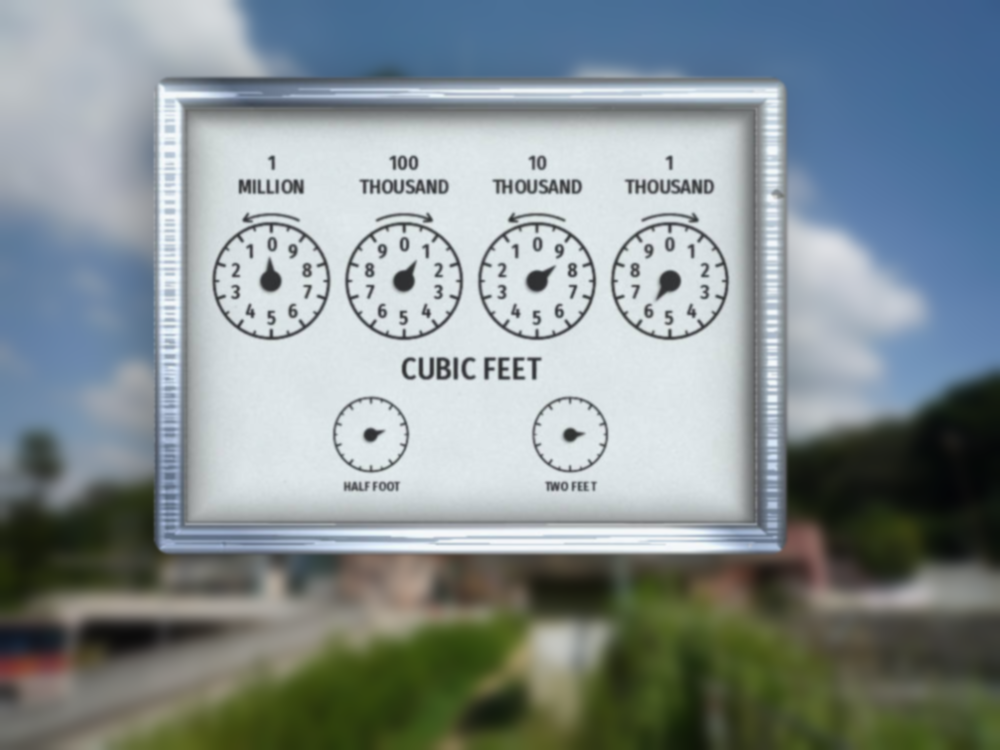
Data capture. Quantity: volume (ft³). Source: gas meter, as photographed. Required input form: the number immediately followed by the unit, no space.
8600ft³
